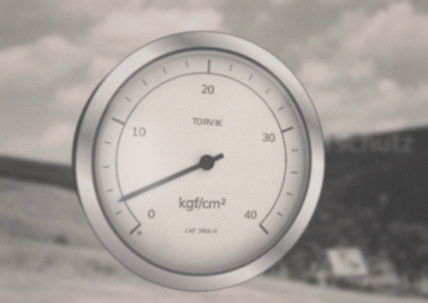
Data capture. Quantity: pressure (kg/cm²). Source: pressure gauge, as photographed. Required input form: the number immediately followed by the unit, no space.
3kg/cm²
